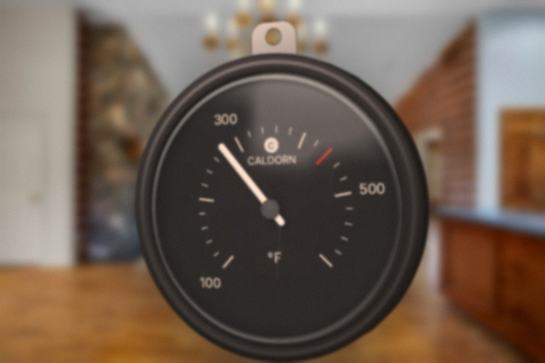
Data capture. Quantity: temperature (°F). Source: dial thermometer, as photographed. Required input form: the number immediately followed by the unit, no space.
280°F
